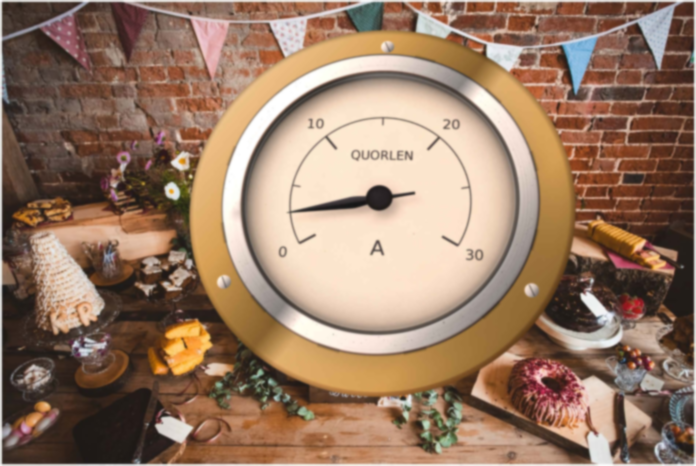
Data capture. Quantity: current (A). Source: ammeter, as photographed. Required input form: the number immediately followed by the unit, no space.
2.5A
